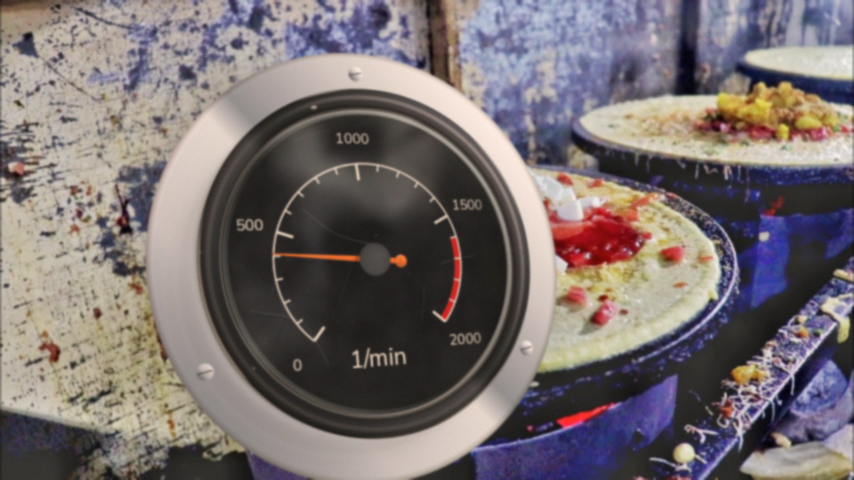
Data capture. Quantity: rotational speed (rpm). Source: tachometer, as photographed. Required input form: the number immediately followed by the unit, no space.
400rpm
